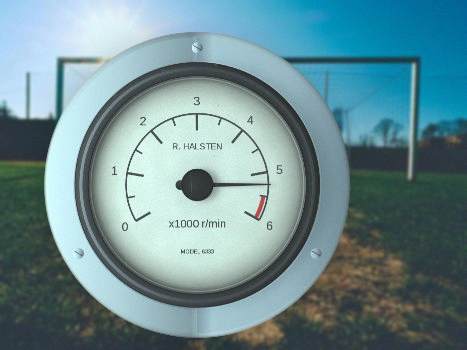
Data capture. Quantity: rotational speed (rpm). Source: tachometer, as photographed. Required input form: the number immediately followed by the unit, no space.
5250rpm
